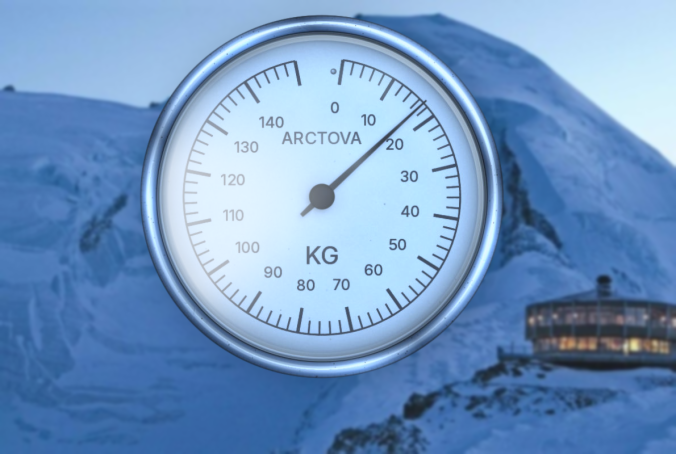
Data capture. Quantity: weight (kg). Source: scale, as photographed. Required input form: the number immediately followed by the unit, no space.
17kg
